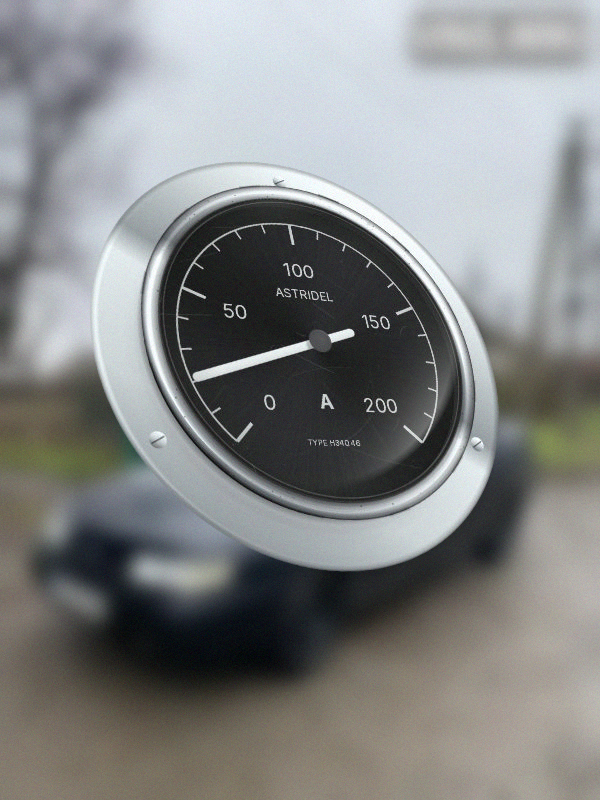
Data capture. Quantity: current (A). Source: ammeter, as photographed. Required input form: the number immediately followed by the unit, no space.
20A
